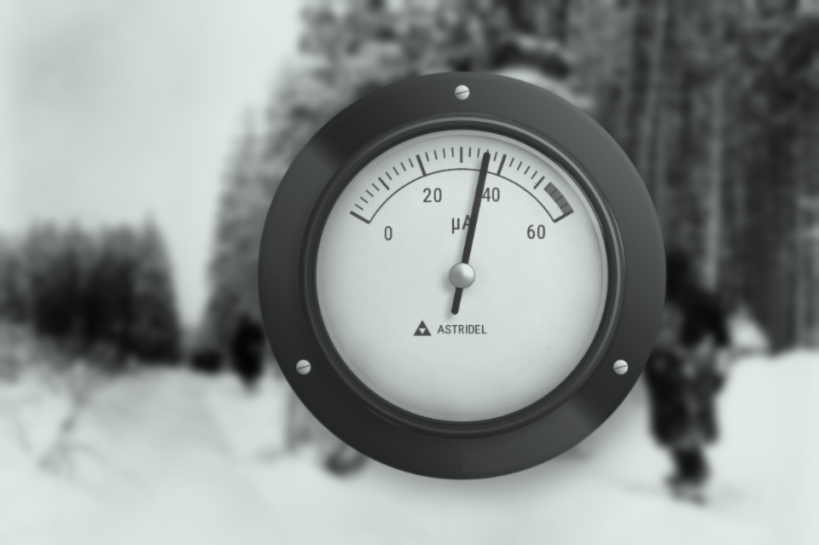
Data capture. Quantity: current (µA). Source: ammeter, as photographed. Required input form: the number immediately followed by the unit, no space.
36µA
